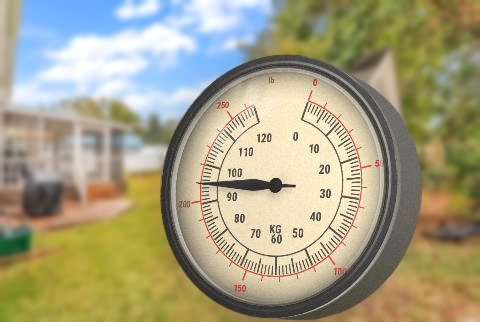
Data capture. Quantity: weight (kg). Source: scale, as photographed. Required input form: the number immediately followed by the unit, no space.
95kg
